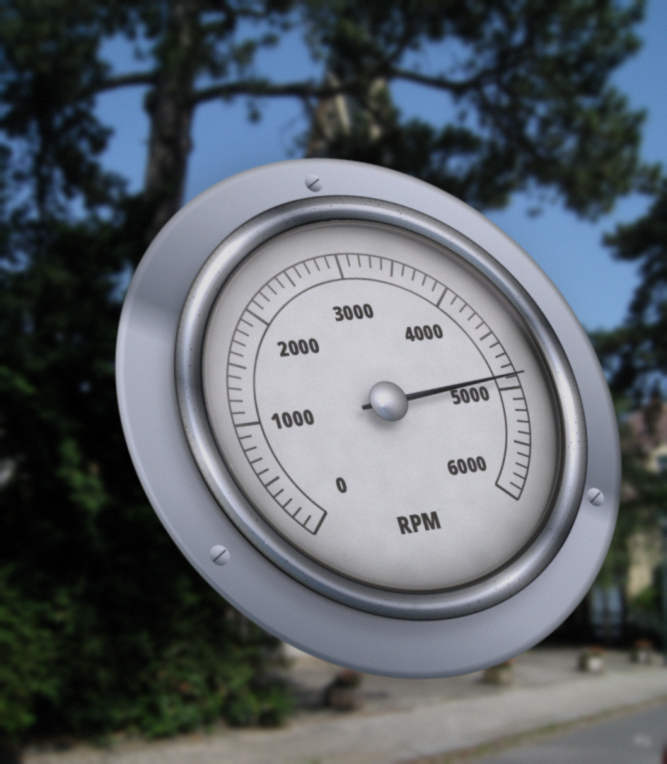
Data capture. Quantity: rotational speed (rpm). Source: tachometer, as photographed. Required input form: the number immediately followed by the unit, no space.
4900rpm
